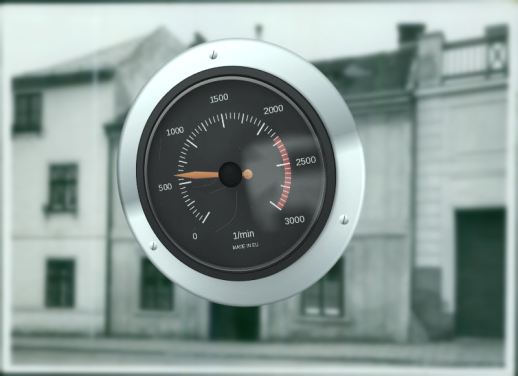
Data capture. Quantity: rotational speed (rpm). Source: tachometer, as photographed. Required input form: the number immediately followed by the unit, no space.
600rpm
